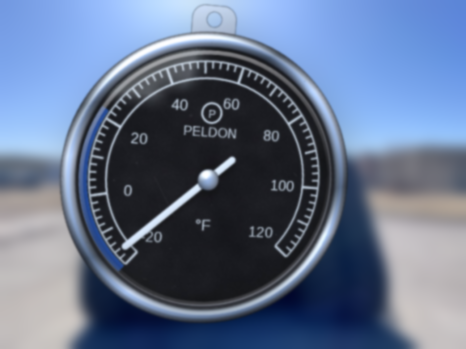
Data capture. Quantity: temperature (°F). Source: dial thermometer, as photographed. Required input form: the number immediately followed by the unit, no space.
-16°F
